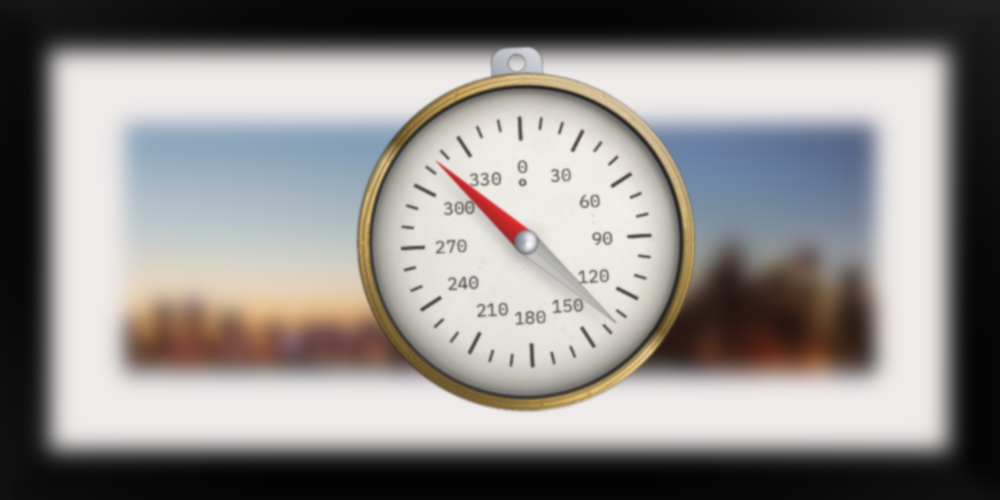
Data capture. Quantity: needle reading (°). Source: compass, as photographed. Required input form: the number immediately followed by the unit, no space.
315°
